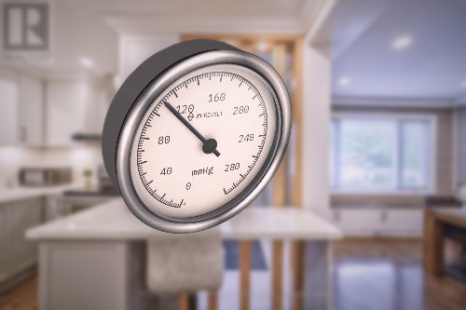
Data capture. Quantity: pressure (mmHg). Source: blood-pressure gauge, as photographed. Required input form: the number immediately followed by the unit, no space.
110mmHg
